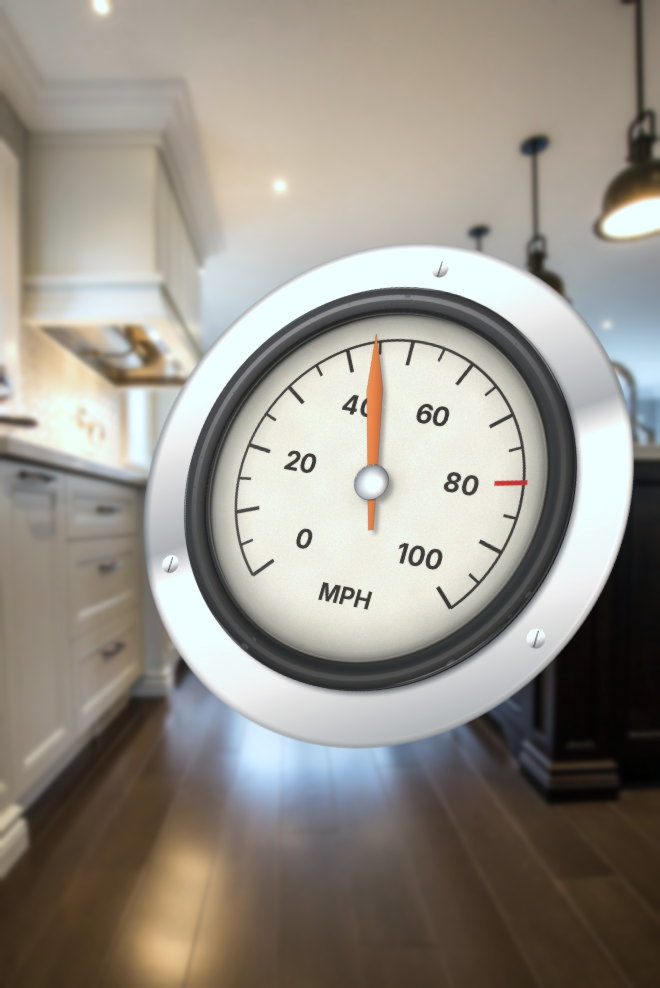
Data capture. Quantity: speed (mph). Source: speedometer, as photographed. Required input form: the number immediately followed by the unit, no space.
45mph
